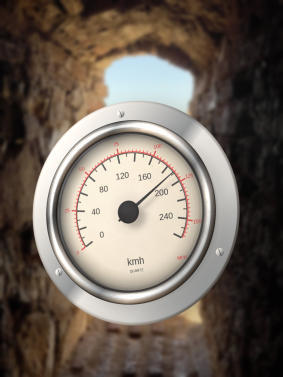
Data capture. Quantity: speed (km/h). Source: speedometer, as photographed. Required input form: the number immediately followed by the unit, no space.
190km/h
